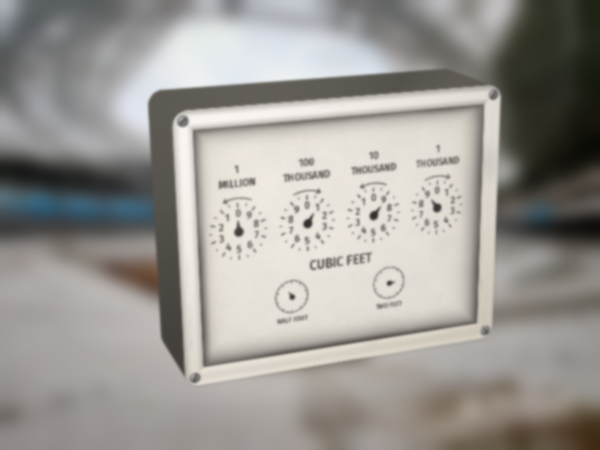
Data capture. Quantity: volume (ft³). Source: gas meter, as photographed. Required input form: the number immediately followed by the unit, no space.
8900ft³
